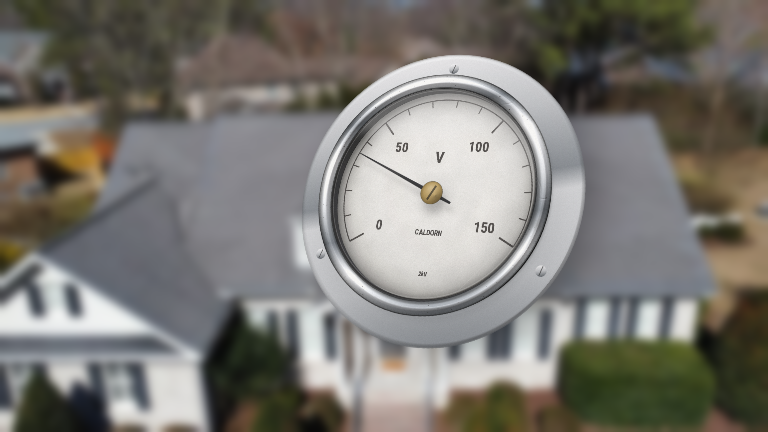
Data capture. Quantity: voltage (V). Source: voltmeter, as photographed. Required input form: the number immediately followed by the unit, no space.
35V
